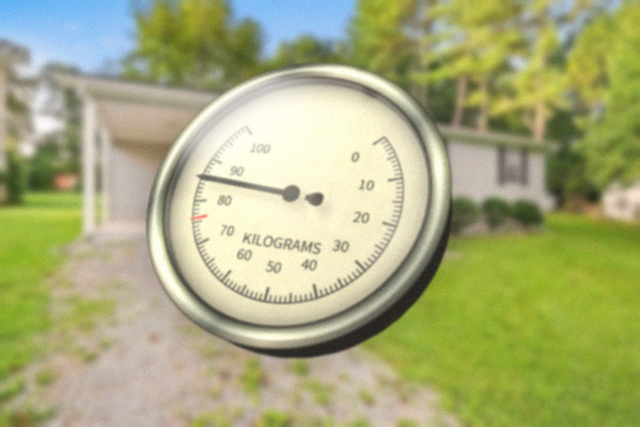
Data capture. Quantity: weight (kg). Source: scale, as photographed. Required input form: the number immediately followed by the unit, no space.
85kg
